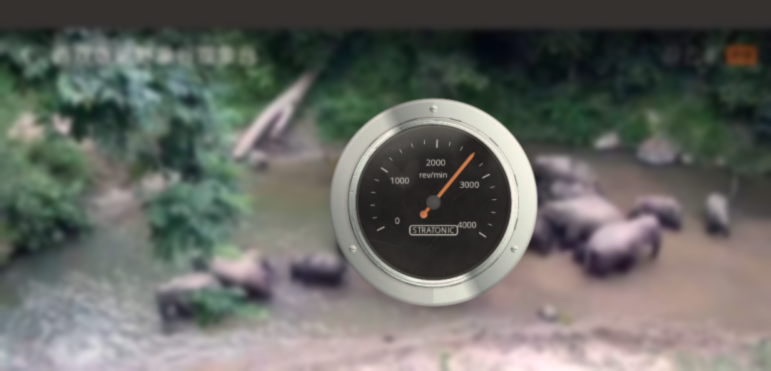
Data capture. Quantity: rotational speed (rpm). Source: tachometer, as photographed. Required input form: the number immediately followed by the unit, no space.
2600rpm
